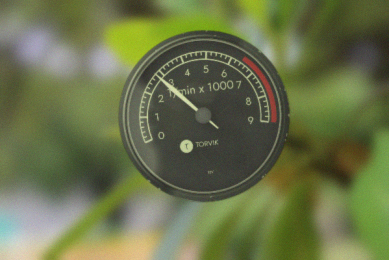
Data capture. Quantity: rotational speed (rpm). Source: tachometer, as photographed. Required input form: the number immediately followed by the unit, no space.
2800rpm
